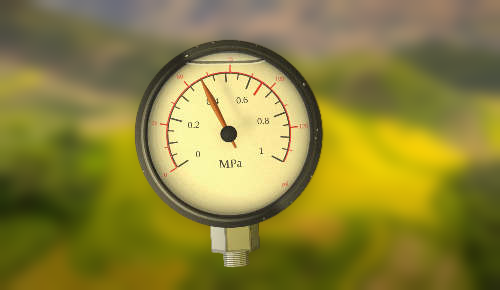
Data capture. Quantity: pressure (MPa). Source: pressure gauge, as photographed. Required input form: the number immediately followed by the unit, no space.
0.4MPa
